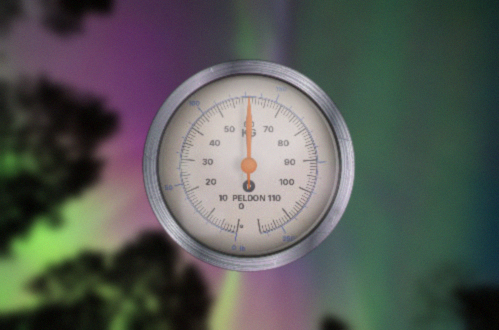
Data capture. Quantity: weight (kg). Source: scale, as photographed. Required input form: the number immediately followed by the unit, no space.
60kg
